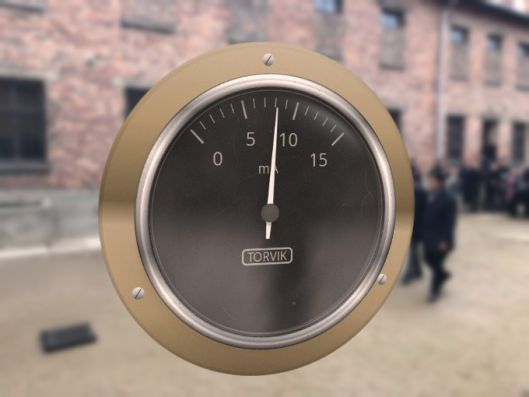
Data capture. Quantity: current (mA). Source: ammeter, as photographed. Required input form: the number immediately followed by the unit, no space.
8mA
